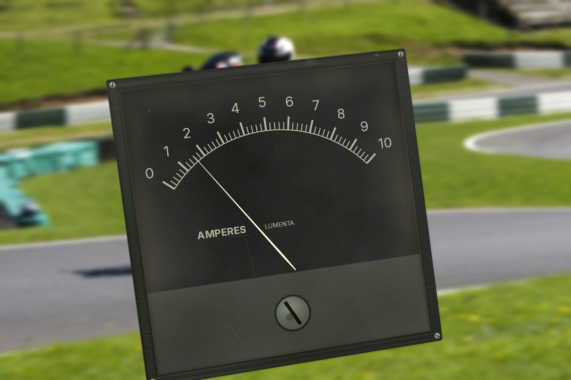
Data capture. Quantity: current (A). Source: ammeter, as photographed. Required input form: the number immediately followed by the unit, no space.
1.6A
